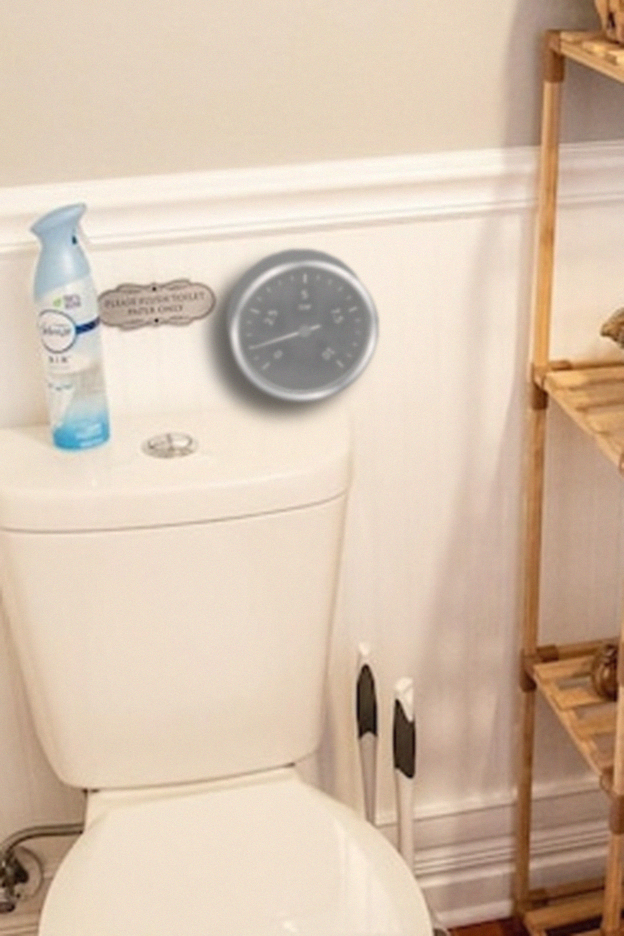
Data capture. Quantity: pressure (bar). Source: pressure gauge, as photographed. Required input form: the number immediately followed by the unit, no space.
1bar
